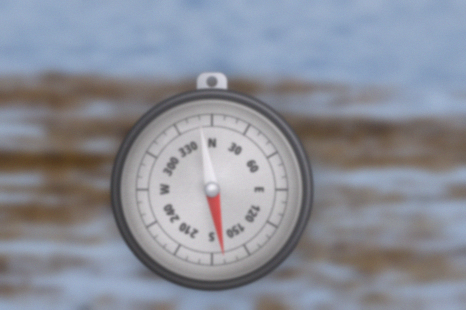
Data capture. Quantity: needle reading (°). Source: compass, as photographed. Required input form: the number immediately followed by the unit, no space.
170°
